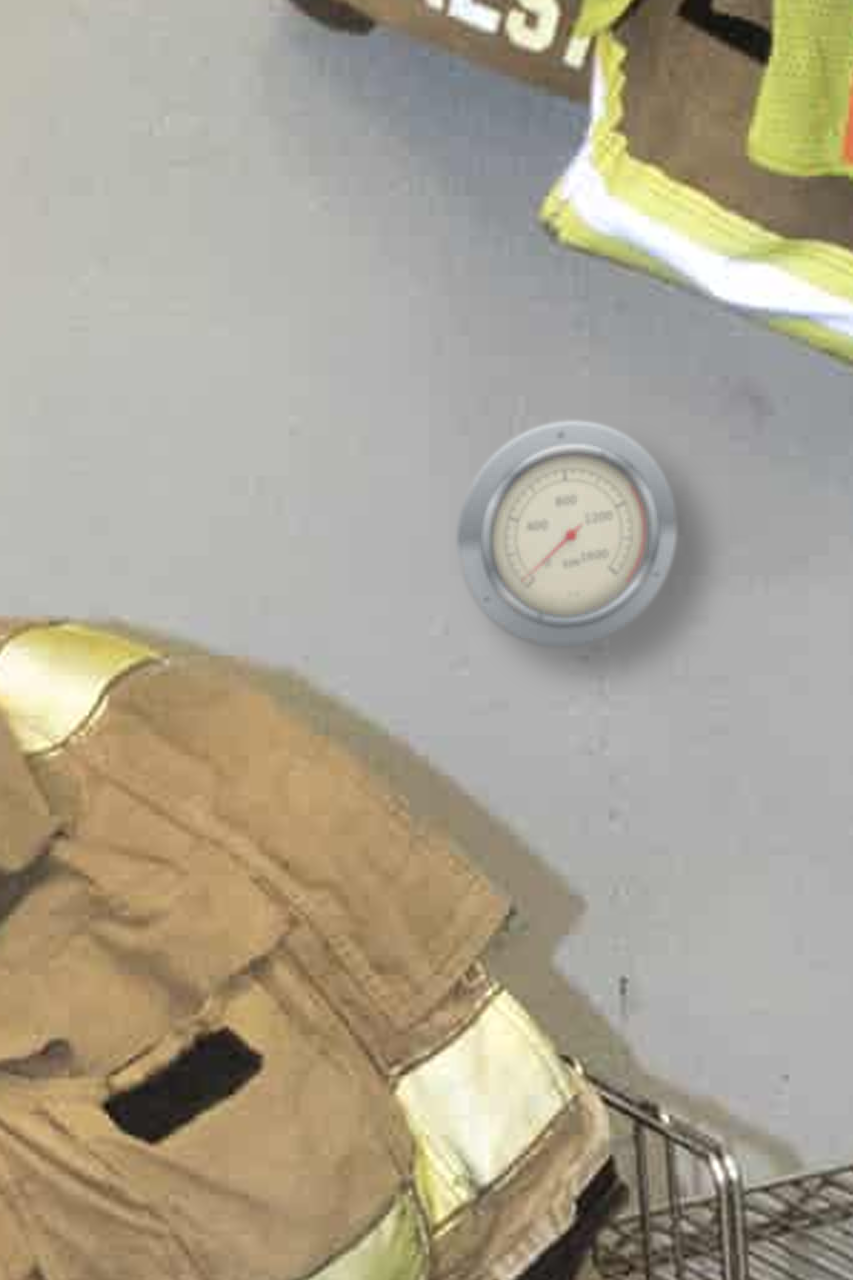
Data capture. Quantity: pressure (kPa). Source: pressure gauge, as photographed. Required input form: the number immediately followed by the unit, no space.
50kPa
